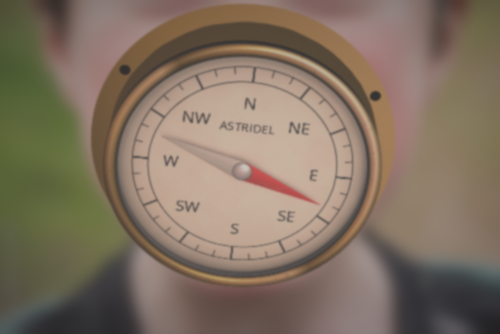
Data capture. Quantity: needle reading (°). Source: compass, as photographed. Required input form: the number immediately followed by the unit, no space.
110°
